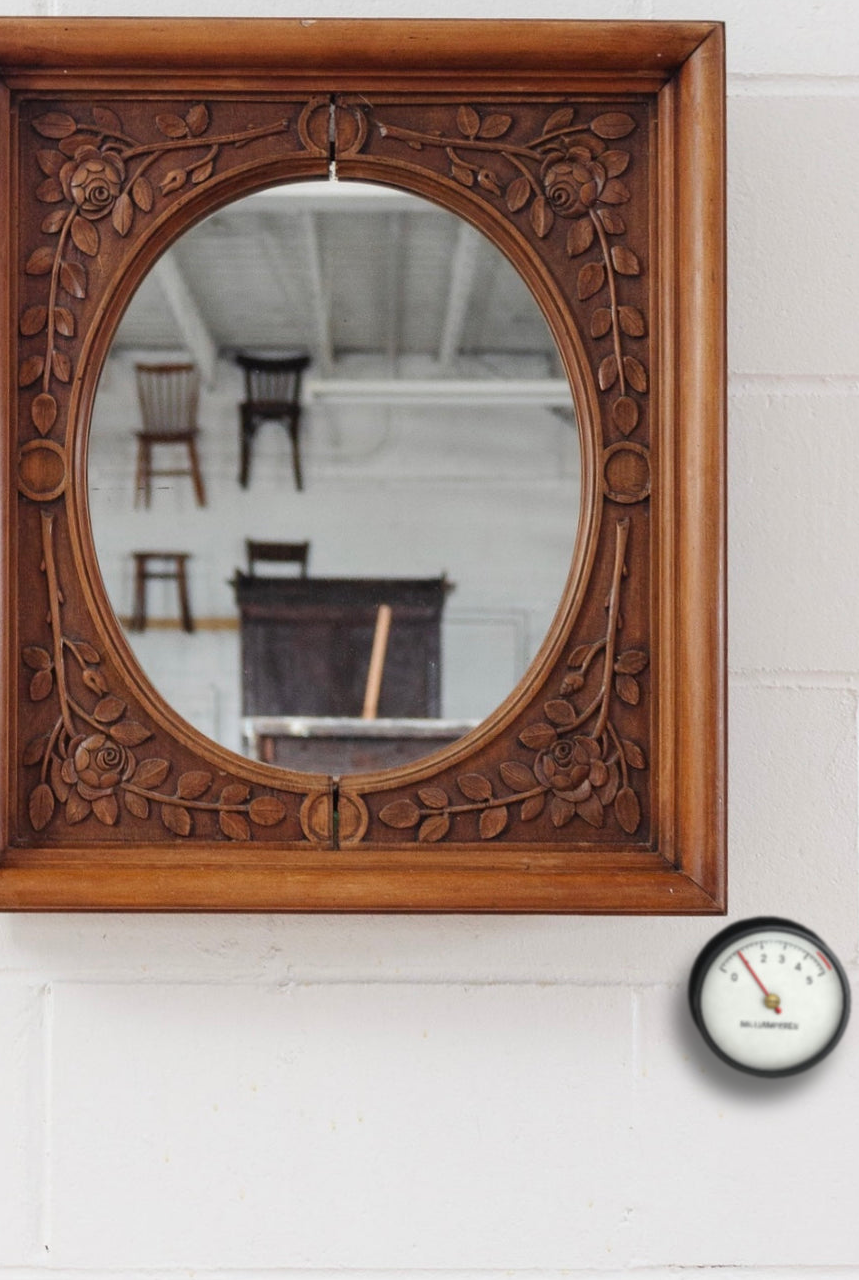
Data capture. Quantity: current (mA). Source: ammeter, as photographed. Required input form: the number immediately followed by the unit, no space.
1mA
